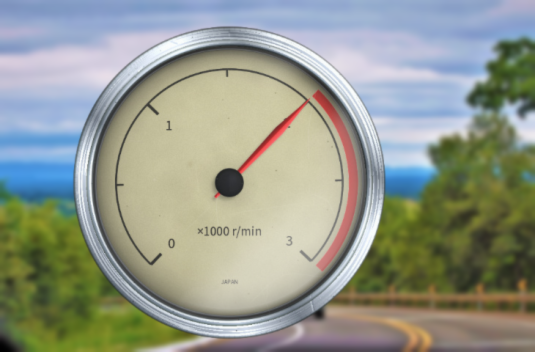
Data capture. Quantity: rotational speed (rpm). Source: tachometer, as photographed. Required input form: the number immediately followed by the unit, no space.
2000rpm
